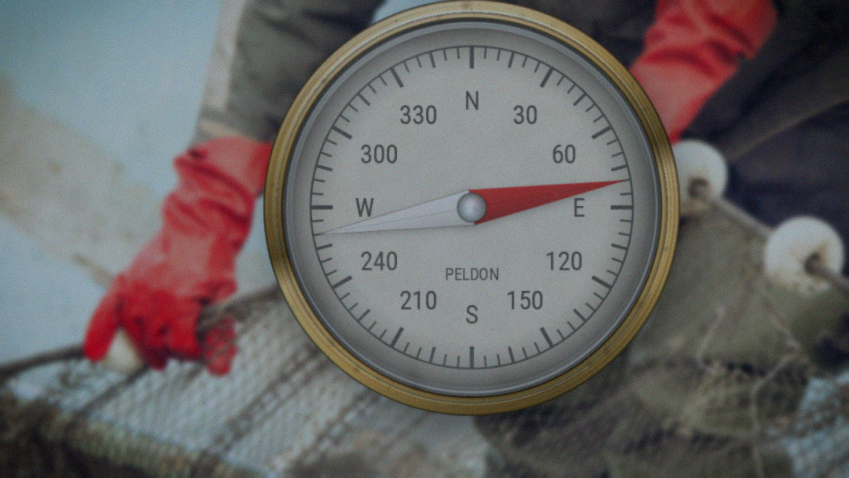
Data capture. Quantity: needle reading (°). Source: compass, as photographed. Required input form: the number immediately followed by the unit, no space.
80°
